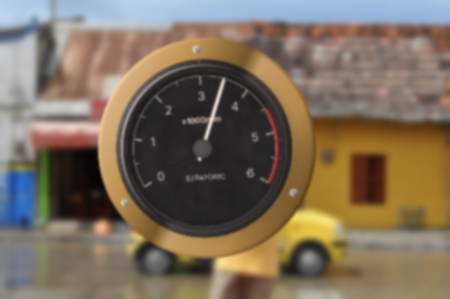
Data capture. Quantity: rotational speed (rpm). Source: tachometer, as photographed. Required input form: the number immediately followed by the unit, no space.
3500rpm
